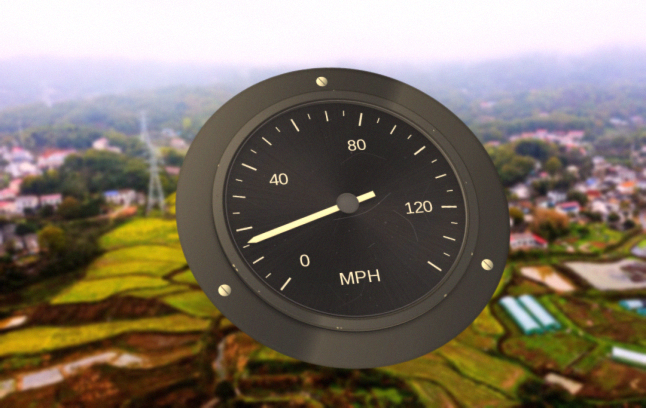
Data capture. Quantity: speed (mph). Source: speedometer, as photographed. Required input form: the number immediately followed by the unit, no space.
15mph
